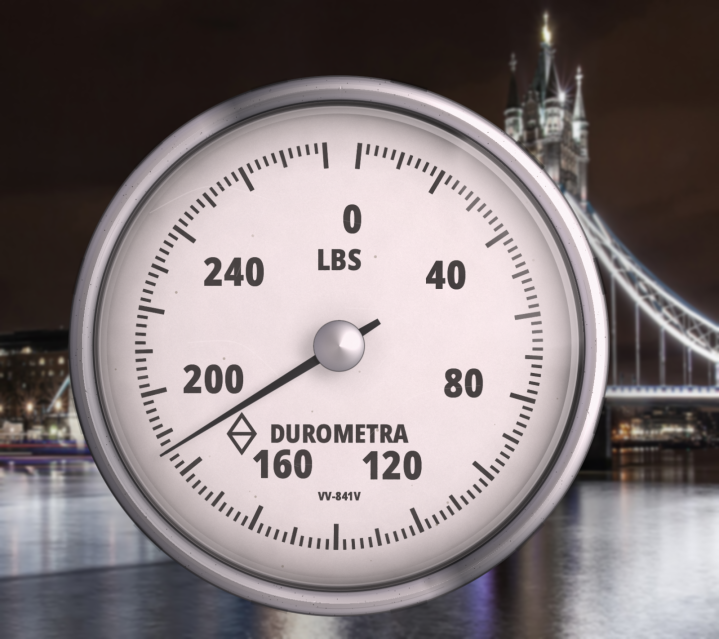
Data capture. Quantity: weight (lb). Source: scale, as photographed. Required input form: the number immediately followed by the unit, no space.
186lb
